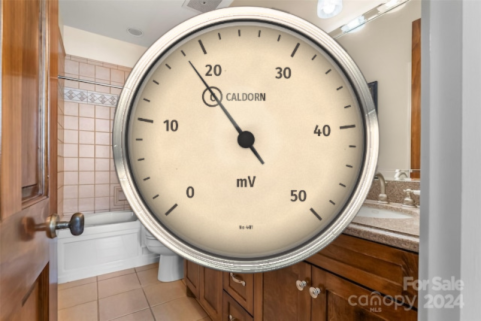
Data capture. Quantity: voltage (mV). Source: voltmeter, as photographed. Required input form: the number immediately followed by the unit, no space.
18mV
